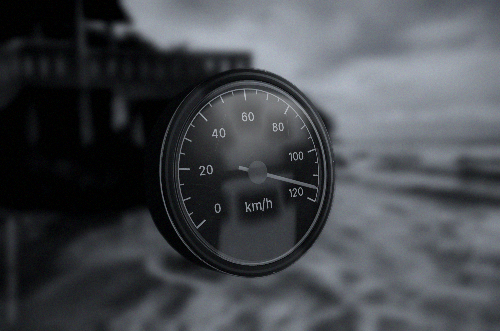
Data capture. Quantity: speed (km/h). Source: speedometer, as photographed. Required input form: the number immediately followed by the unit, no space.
115km/h
